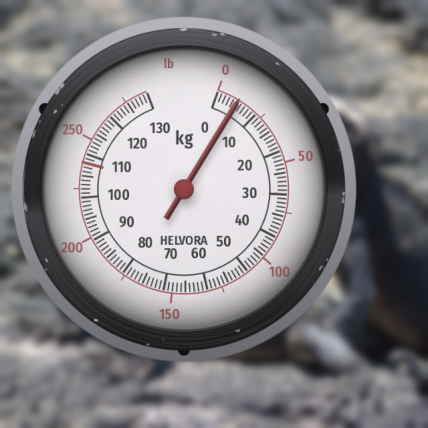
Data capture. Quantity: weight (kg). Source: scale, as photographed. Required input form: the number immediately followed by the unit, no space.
5kg
